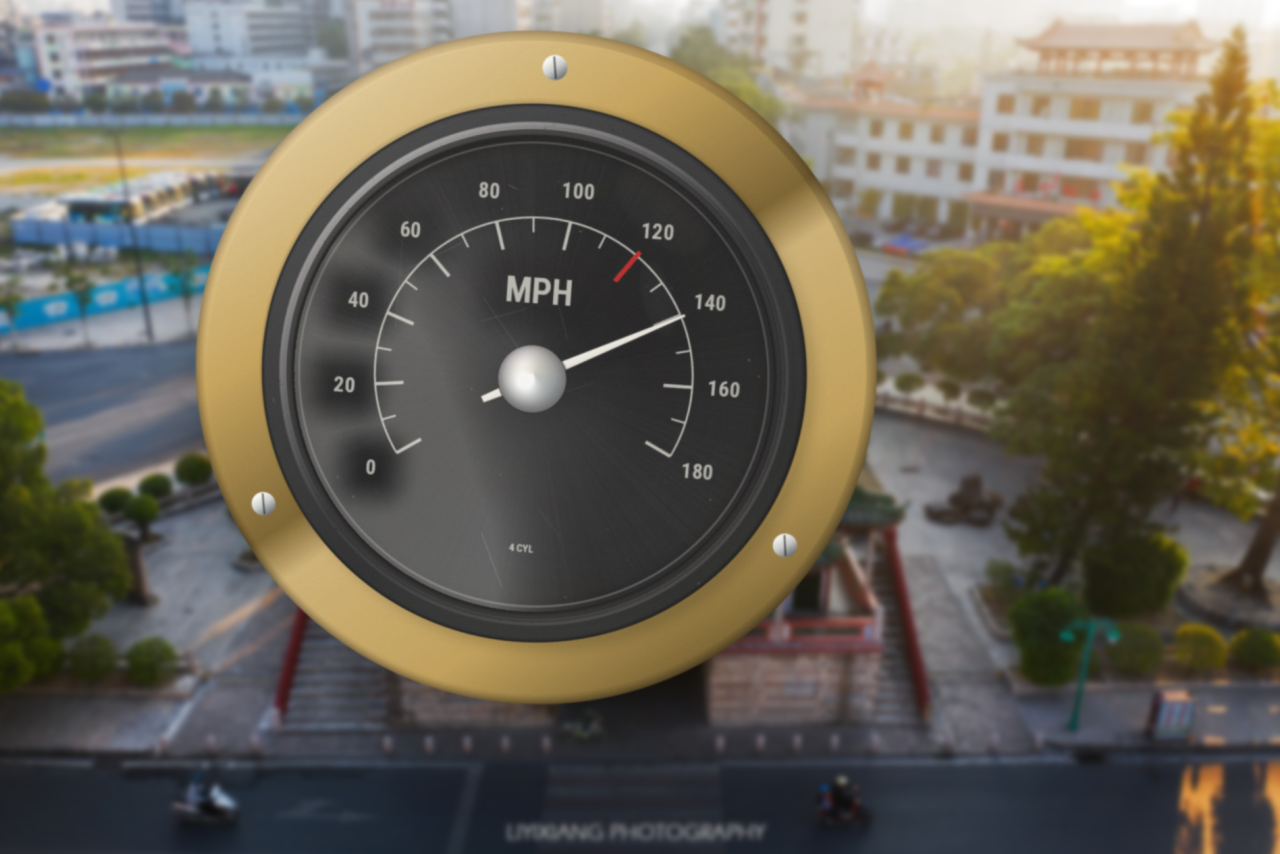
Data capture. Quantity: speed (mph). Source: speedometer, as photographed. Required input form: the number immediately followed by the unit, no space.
140mph
